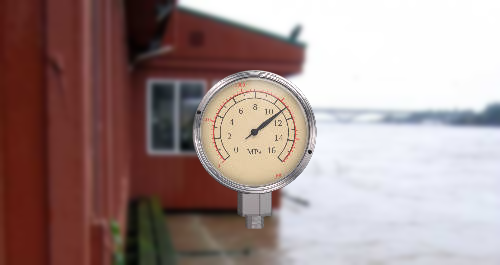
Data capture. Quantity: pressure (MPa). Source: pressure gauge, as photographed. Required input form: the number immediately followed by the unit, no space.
11MPa
